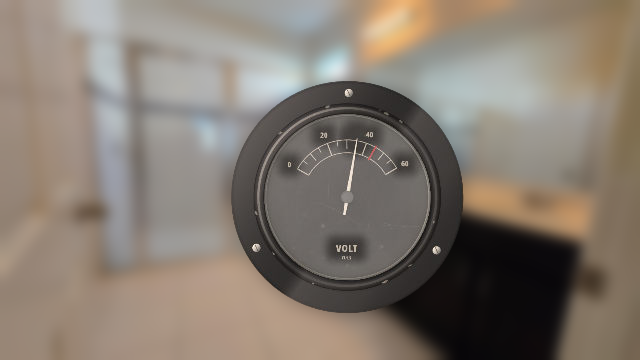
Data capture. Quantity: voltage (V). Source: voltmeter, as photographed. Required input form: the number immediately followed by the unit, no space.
35V
